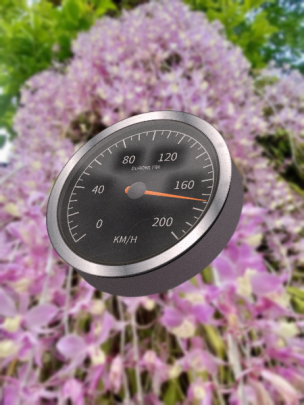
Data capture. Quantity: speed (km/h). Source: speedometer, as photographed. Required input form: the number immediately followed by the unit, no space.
175km/h
